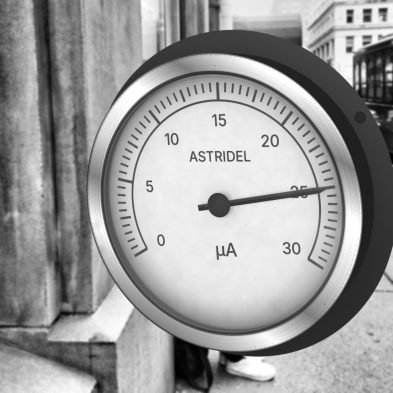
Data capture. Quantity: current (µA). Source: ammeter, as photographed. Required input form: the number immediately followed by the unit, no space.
25µA
